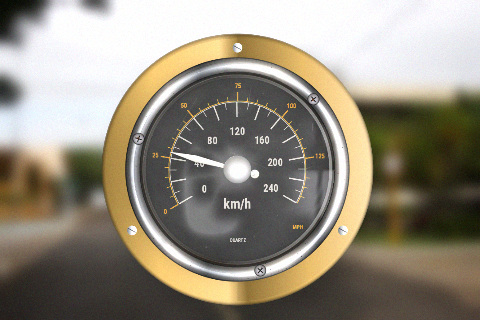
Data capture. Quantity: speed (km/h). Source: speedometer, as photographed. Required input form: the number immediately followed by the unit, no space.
45km/h
